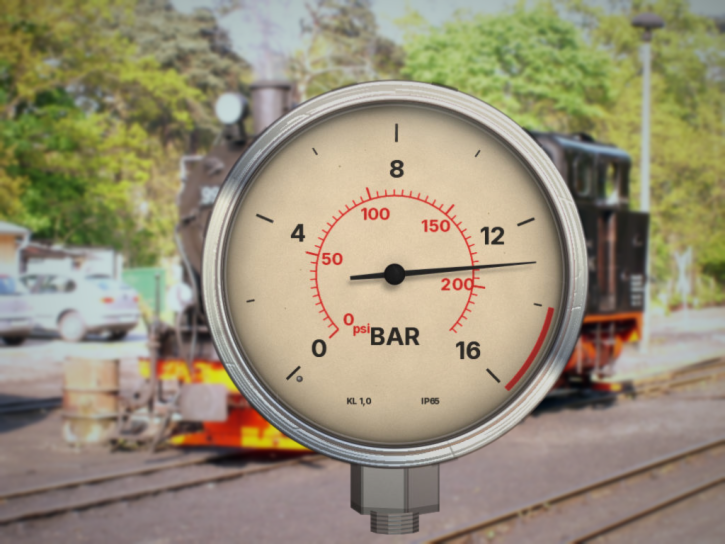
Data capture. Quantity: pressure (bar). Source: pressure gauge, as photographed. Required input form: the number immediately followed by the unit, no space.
13bar
